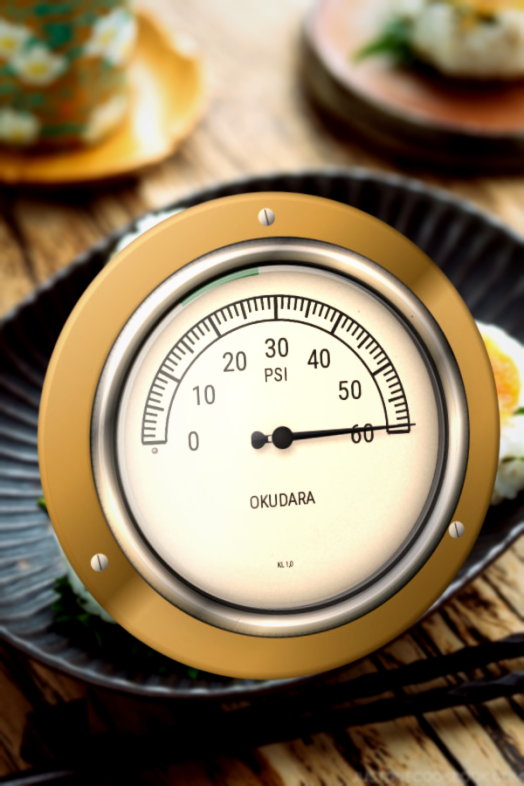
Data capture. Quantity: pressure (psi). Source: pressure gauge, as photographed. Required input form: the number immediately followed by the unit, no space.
59psi
